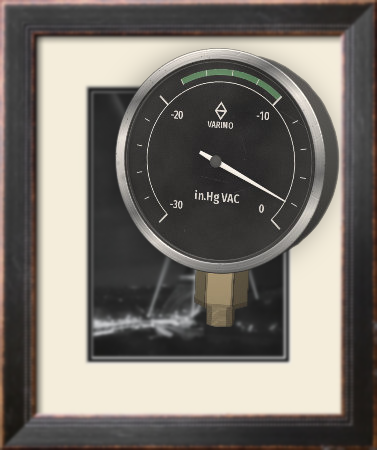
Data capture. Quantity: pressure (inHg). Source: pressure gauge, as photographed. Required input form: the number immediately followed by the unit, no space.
-2inHg
